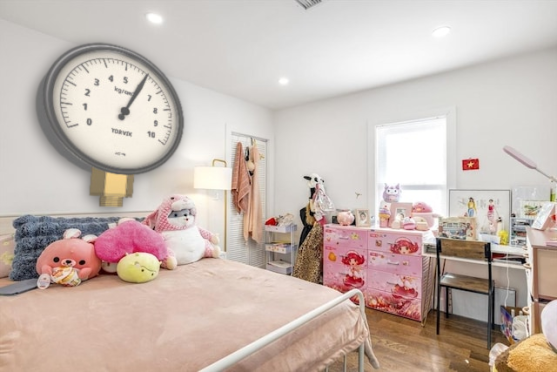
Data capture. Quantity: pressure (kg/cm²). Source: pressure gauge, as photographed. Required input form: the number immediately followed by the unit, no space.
6kg/cm²
